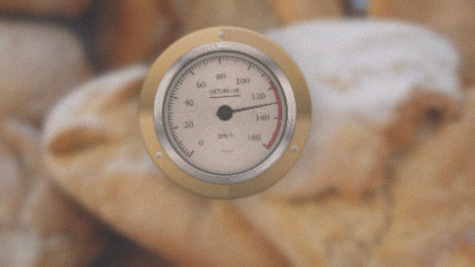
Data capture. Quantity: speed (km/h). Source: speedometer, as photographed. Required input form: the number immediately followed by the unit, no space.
130km/h
